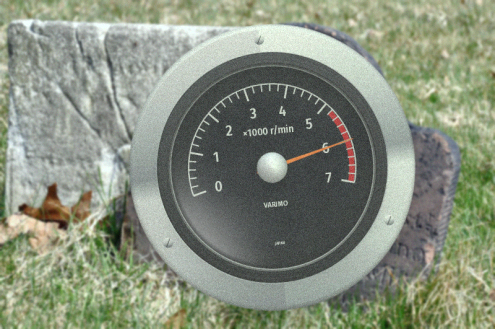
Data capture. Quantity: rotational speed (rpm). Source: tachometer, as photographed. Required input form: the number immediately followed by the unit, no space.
6000rpm
